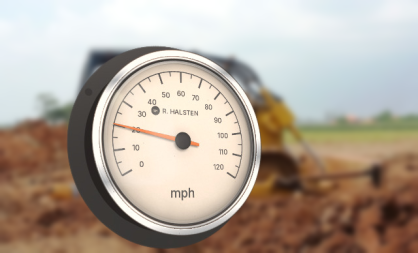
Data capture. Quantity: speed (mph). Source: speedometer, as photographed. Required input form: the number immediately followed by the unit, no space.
20mph
